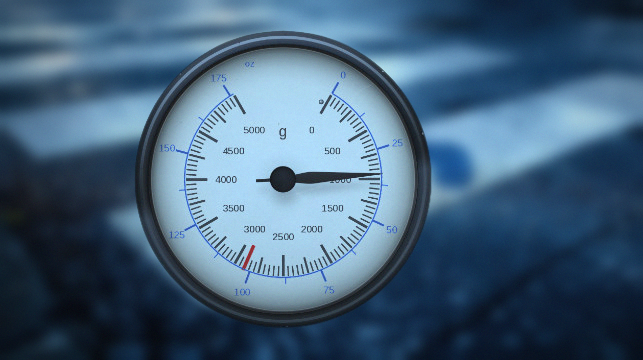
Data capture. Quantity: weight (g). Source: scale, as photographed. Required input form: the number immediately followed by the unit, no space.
950g
